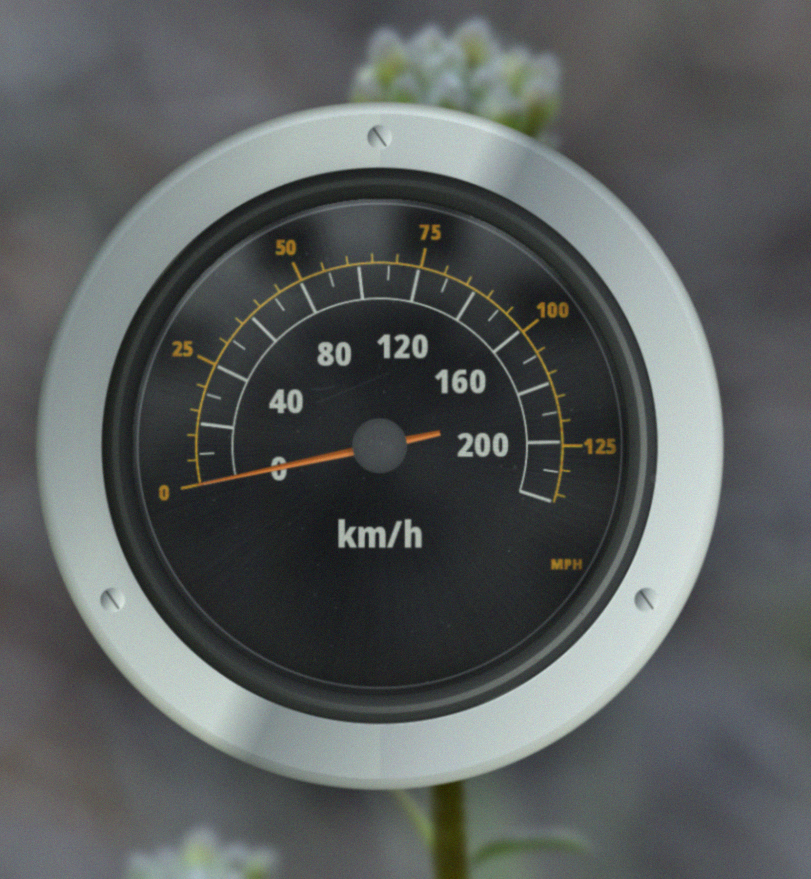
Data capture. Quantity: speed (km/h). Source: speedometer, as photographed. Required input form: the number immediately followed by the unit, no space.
0km/h
